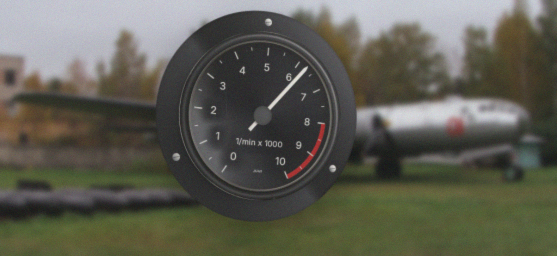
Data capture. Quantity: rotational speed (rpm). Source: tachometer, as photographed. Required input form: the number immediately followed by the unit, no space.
6250rpm
